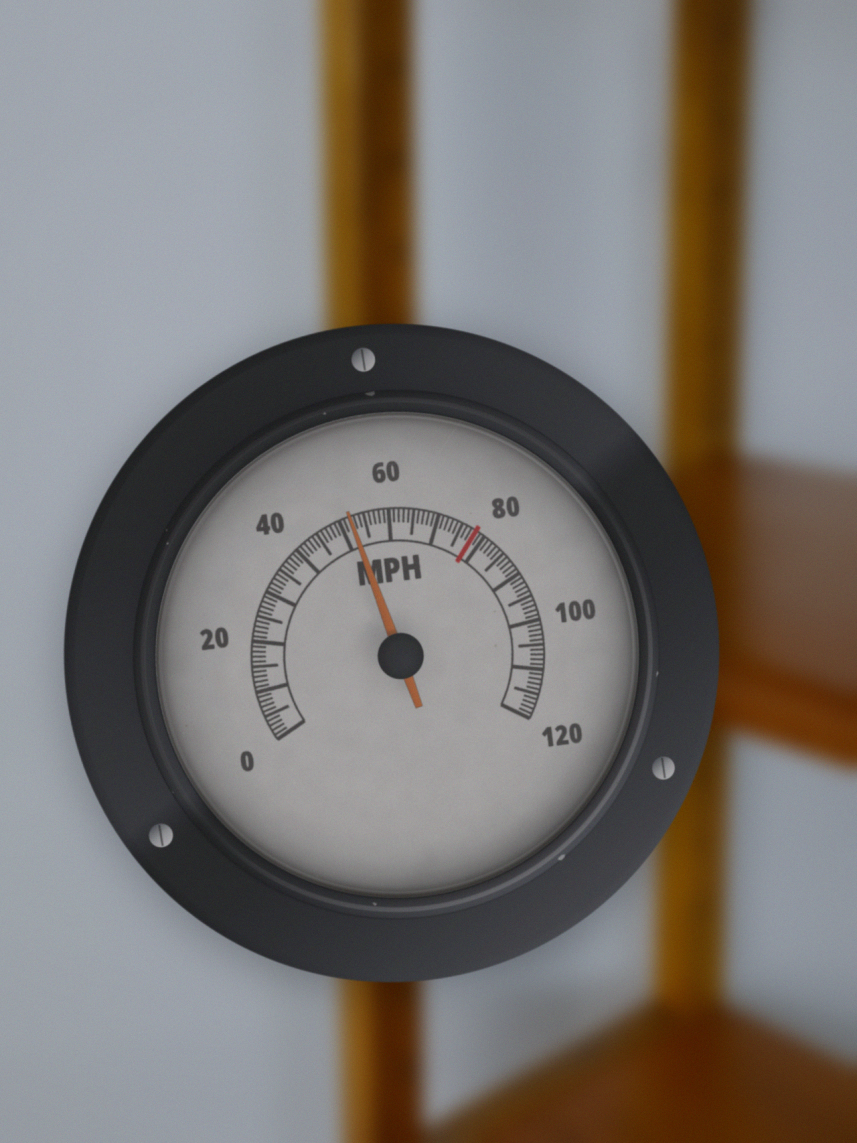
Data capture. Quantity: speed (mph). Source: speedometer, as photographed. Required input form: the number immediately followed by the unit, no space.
52mph
